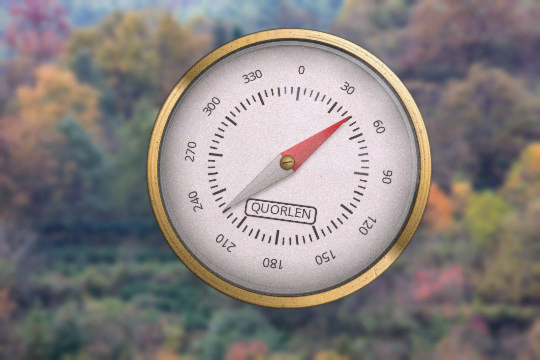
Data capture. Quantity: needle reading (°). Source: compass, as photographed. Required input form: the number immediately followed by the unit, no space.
45°
